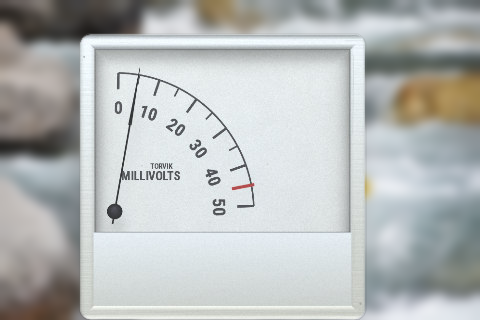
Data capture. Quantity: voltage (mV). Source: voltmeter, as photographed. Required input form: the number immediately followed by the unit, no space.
5mV
